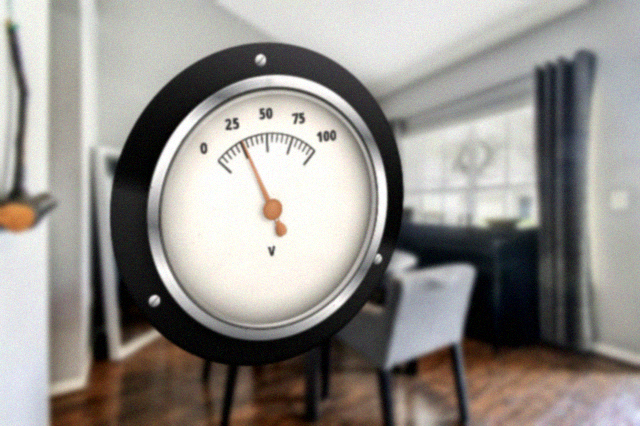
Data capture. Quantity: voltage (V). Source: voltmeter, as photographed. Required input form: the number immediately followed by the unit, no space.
25V
